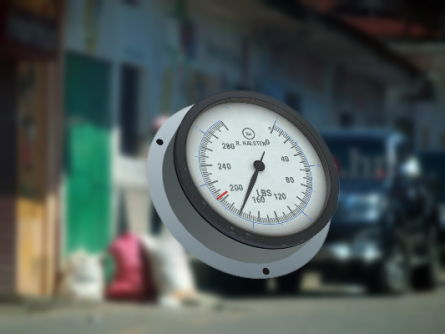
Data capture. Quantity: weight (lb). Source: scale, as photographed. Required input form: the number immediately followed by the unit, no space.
180lb
